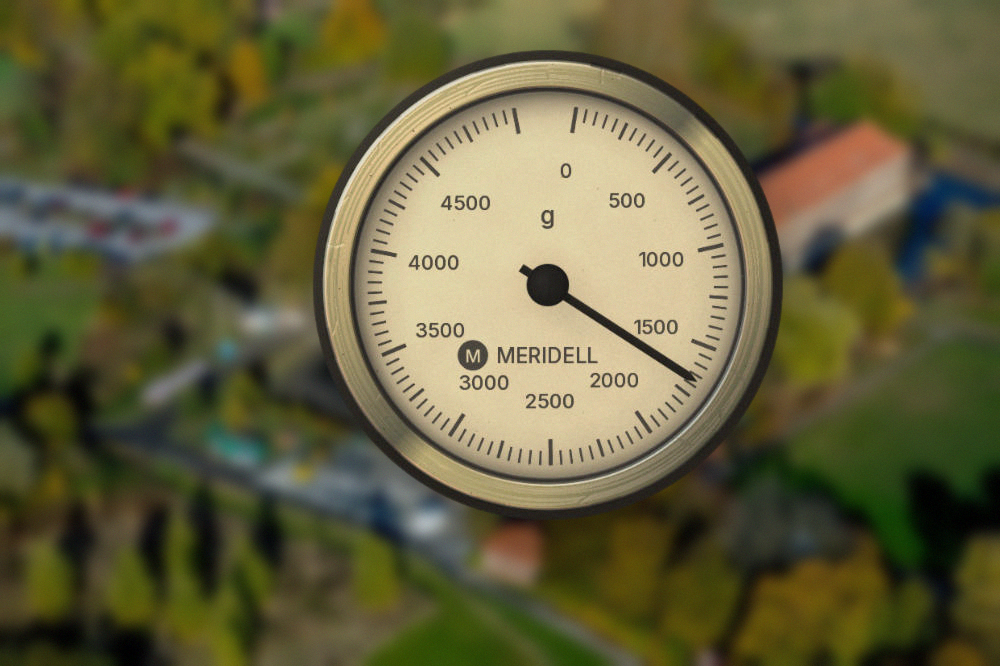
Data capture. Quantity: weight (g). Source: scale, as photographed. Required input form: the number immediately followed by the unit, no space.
1675g
